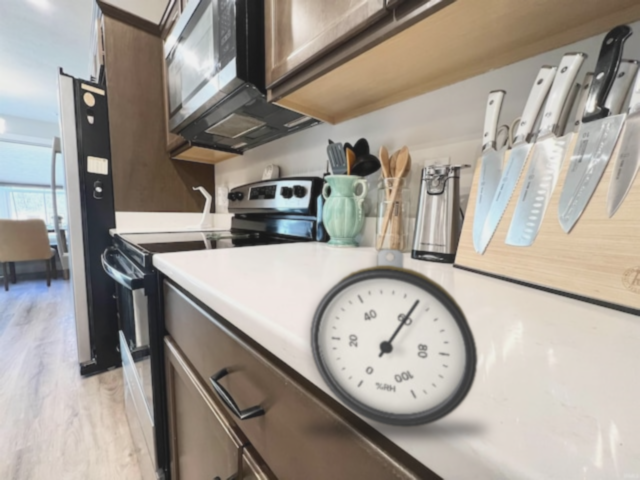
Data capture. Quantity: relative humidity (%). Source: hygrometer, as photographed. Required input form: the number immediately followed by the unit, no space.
60%
